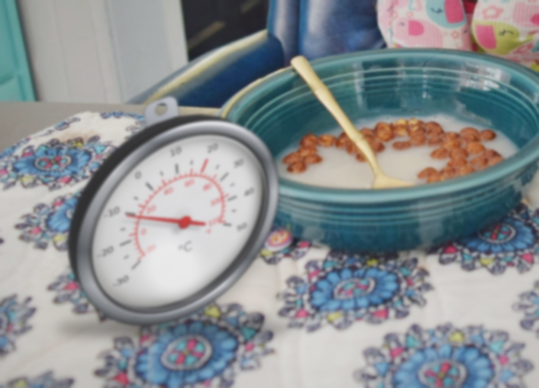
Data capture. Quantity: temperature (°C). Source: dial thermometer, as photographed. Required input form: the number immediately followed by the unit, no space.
-10°C
